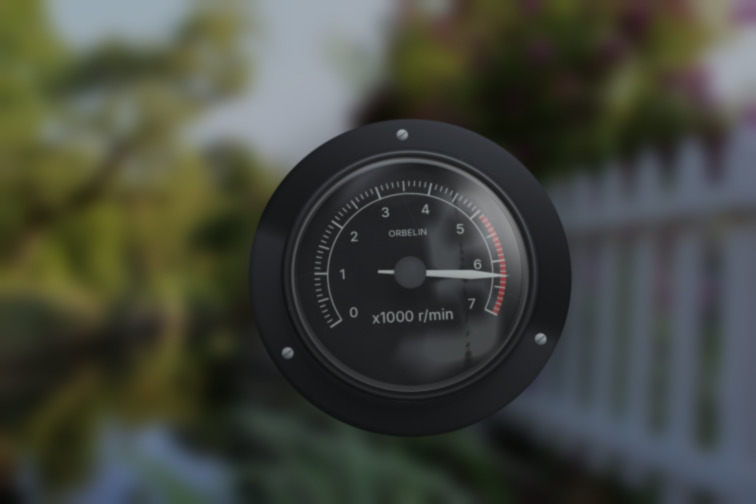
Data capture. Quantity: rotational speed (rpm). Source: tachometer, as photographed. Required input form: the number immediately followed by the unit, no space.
6300rpm
